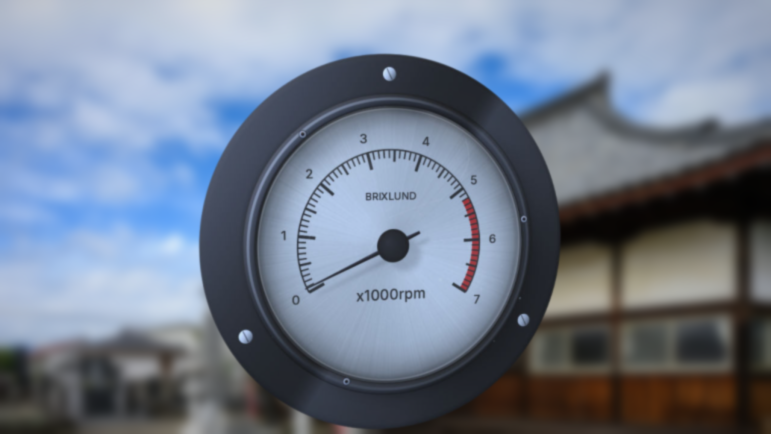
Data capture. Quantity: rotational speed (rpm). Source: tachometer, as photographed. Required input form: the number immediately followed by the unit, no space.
100rpm
